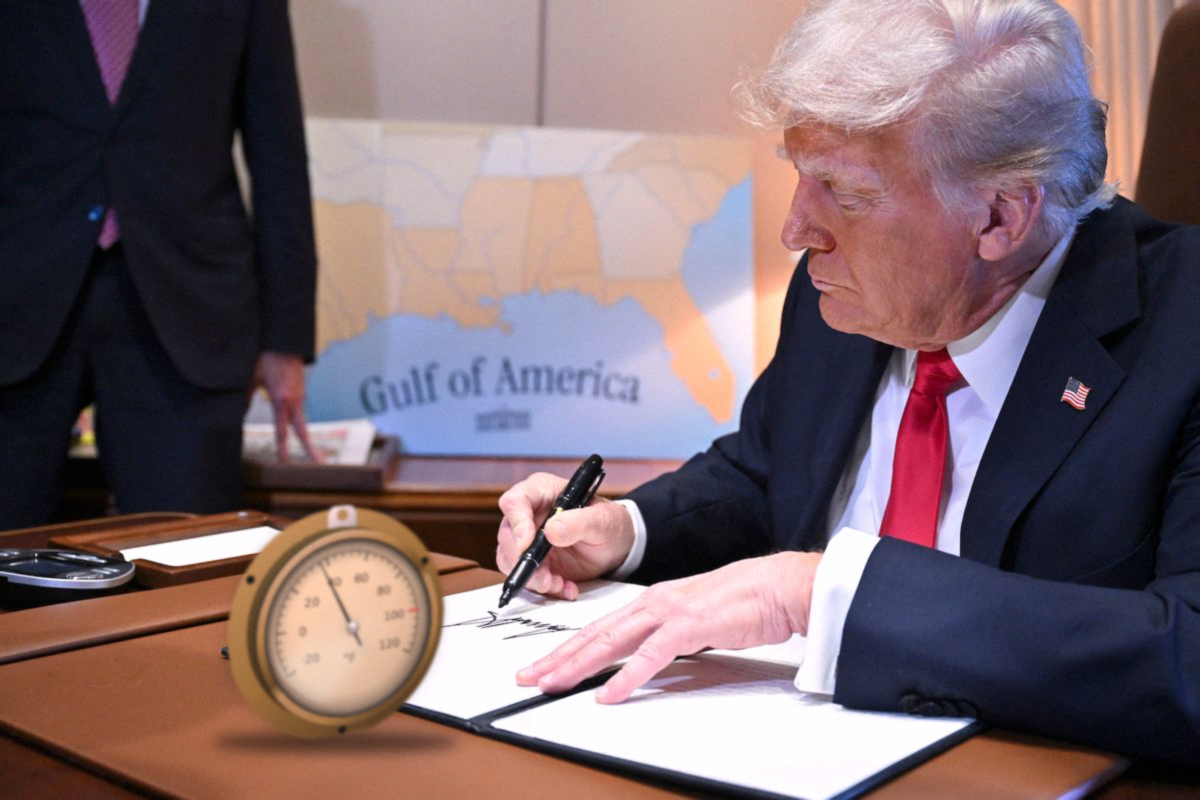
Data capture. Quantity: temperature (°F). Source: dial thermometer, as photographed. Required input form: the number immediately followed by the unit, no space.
36°F
